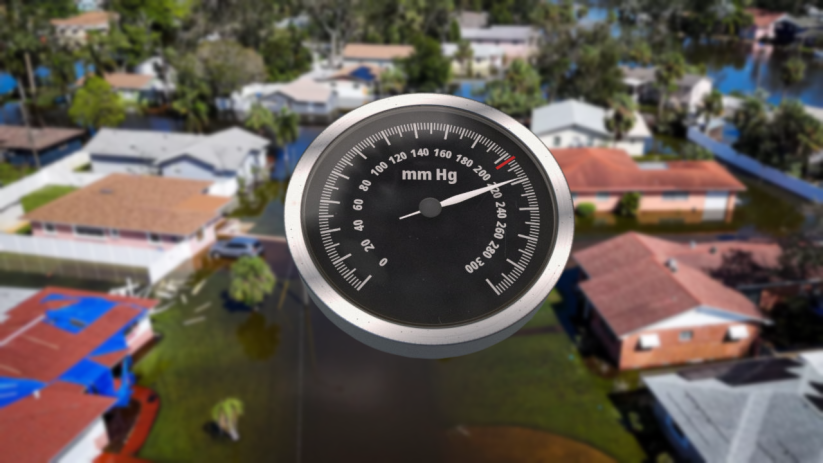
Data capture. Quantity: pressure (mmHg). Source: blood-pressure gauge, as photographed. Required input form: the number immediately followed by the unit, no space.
220mmHg
